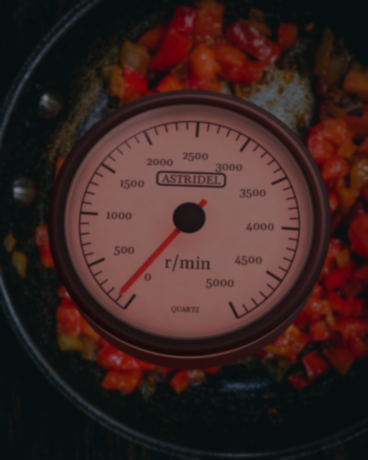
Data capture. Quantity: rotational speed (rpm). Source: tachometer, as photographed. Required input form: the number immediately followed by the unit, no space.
100rpm
